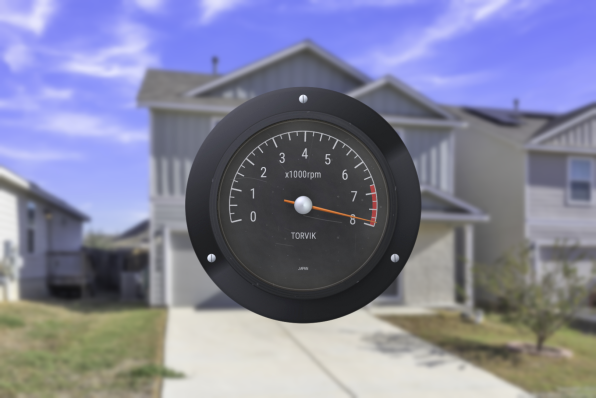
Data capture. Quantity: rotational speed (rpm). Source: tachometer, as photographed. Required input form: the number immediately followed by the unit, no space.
7875rpm
